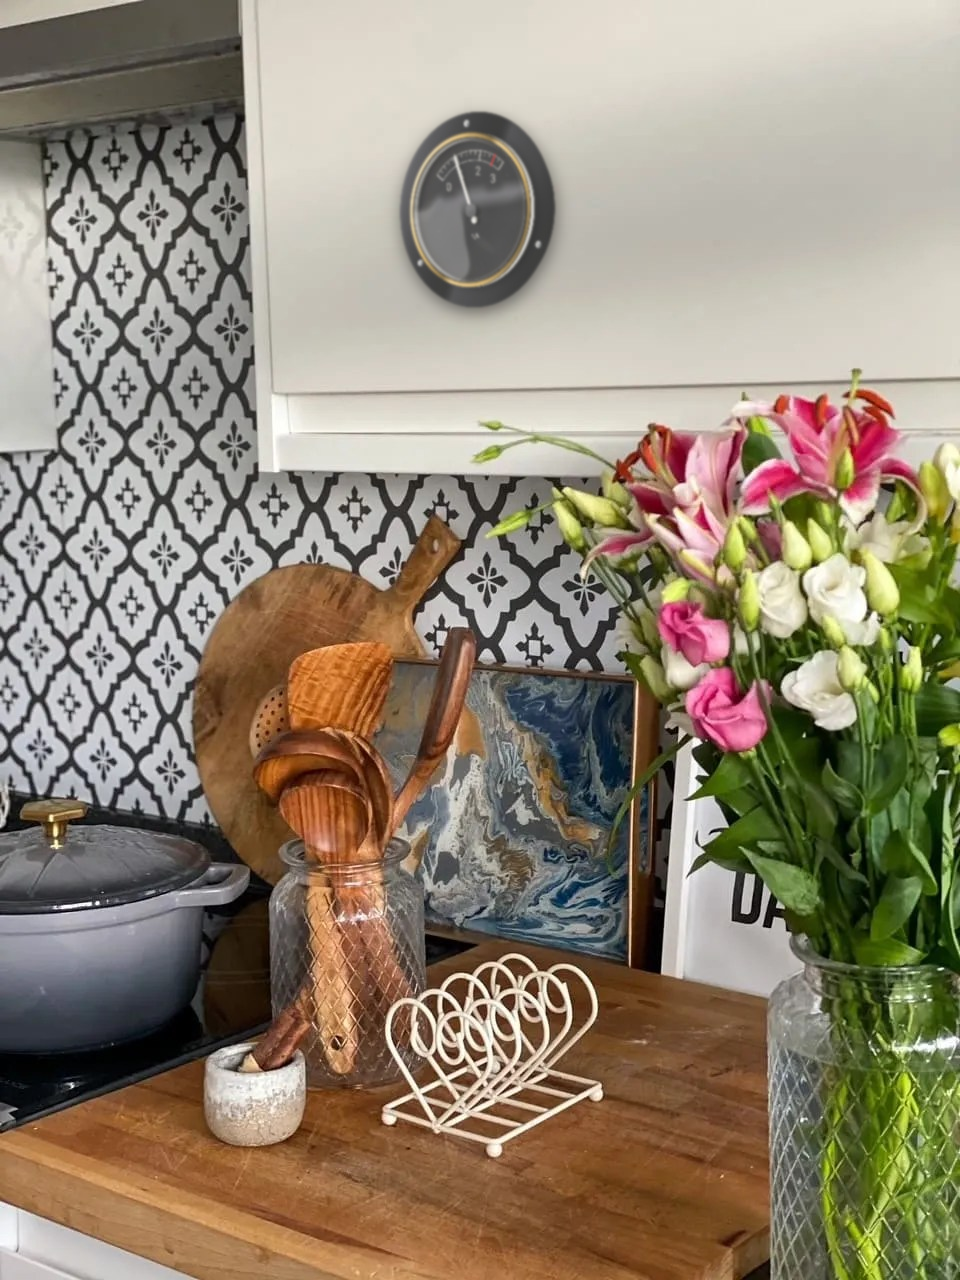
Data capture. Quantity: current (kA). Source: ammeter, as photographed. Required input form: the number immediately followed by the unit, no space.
1kA
